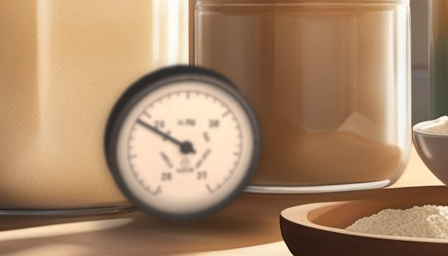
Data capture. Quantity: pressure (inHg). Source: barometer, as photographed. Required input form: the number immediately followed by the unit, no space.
28.9inHg
